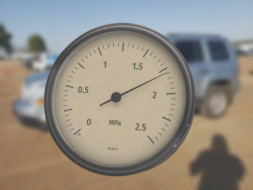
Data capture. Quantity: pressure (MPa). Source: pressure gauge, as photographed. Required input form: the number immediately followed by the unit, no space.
1.8MPa
